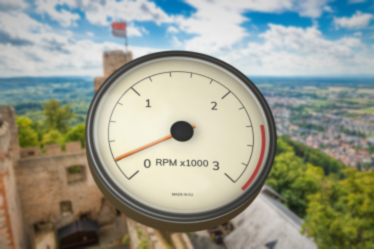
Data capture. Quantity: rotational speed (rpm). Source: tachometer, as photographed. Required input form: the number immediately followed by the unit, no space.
200rpm
